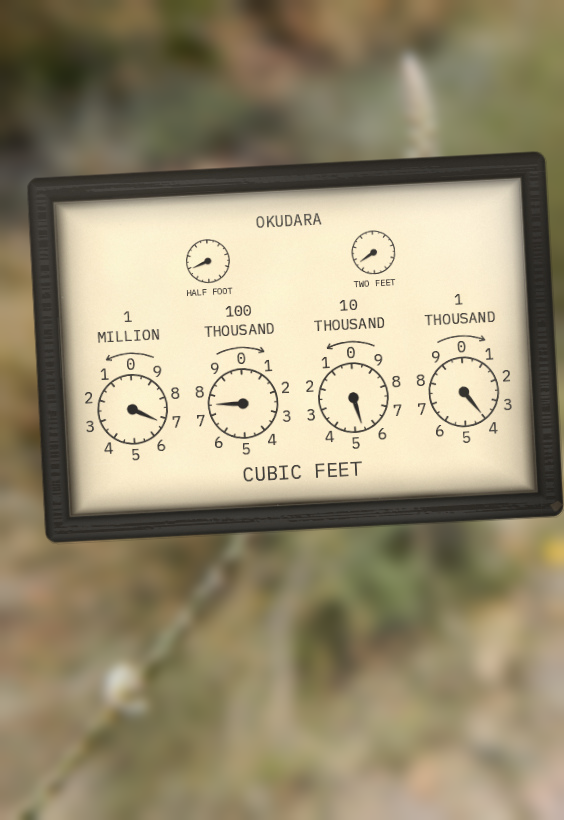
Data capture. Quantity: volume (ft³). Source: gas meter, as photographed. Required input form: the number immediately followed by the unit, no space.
675400ft³
